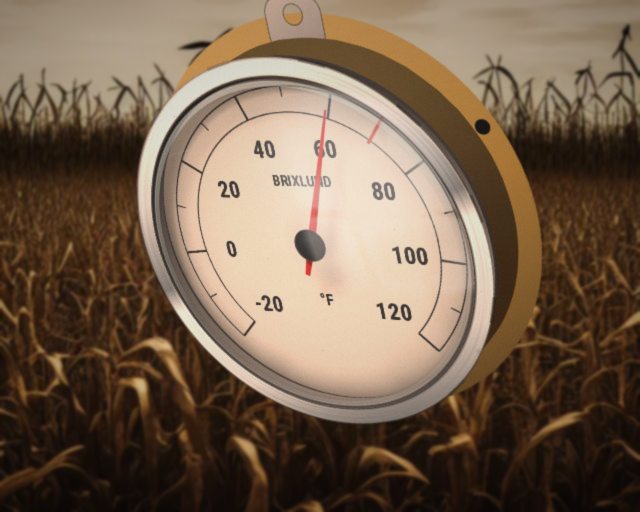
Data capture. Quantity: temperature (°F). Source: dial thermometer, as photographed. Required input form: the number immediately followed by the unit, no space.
60°F
